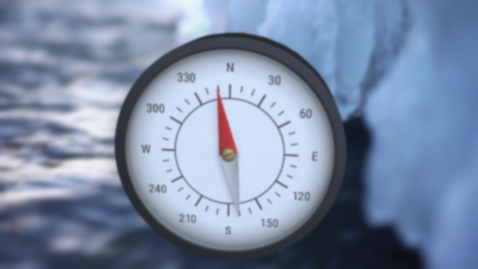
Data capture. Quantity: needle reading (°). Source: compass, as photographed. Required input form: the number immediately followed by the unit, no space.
350°
